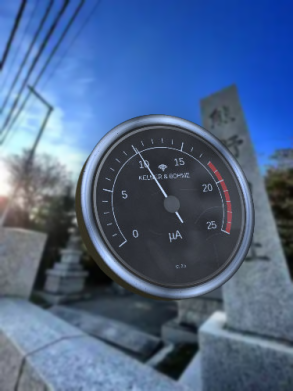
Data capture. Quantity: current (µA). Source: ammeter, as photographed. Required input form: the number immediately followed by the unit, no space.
10µA
